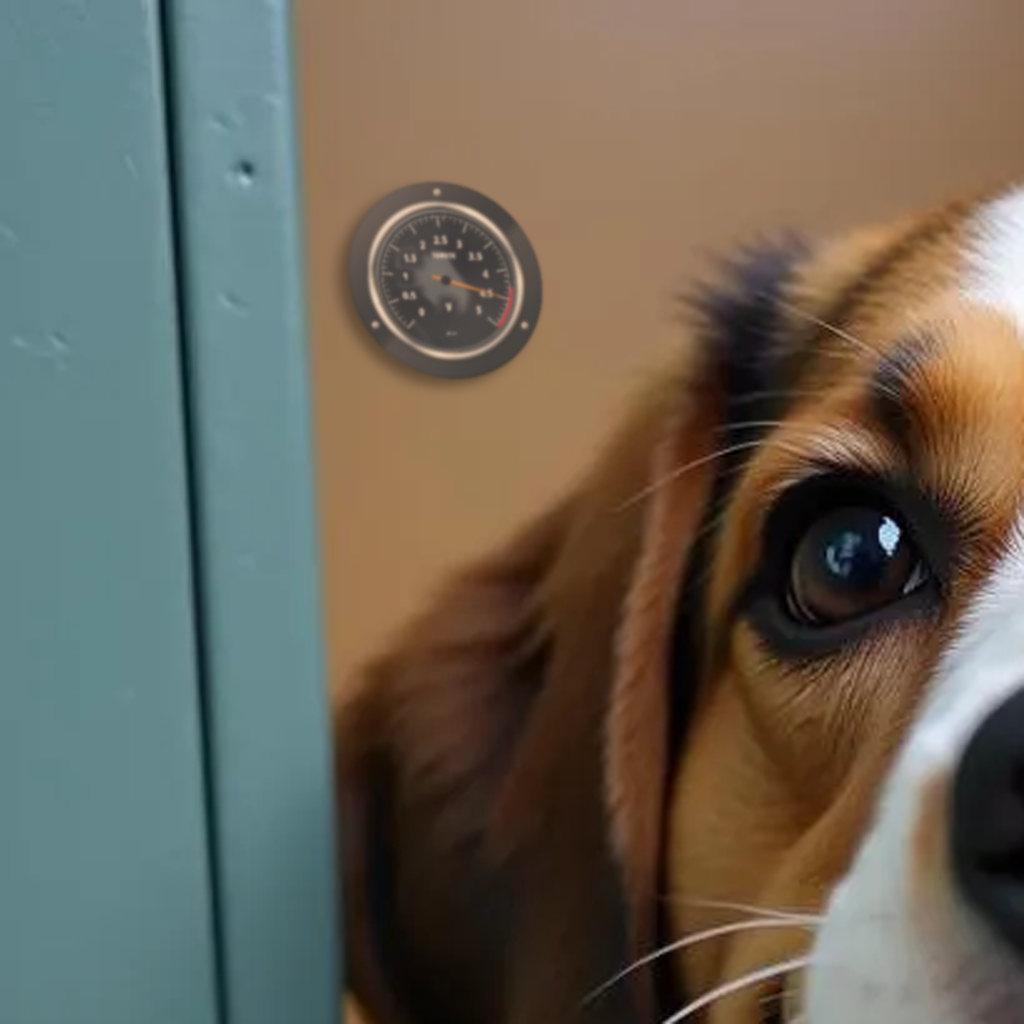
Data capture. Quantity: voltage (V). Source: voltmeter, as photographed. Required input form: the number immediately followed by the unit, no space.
4.5V
